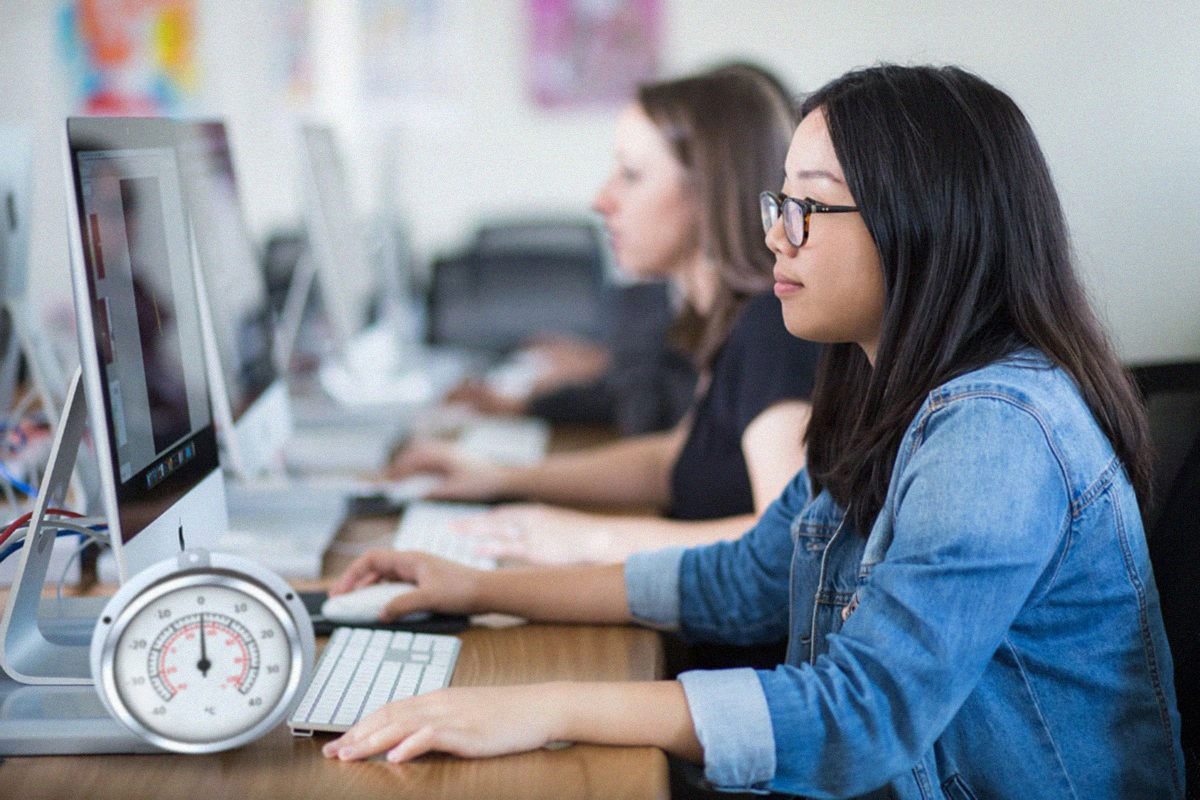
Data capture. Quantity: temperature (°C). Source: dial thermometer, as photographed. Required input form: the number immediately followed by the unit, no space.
0°C
